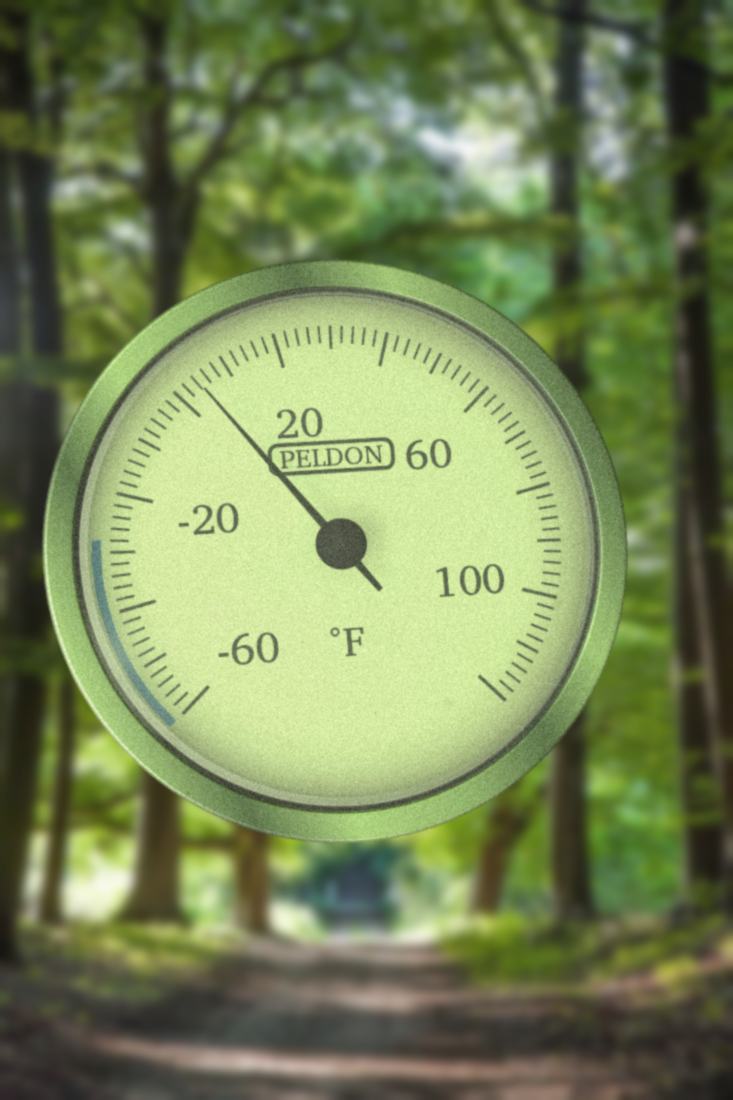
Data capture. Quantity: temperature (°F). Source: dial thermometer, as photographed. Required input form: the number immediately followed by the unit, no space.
4°F
